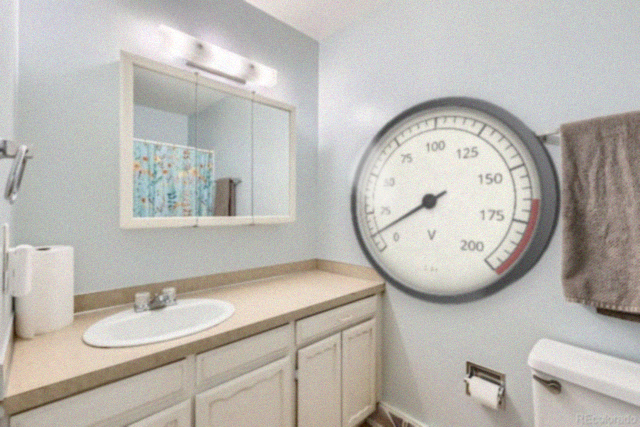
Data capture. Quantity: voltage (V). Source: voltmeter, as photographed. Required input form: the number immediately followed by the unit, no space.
10V
